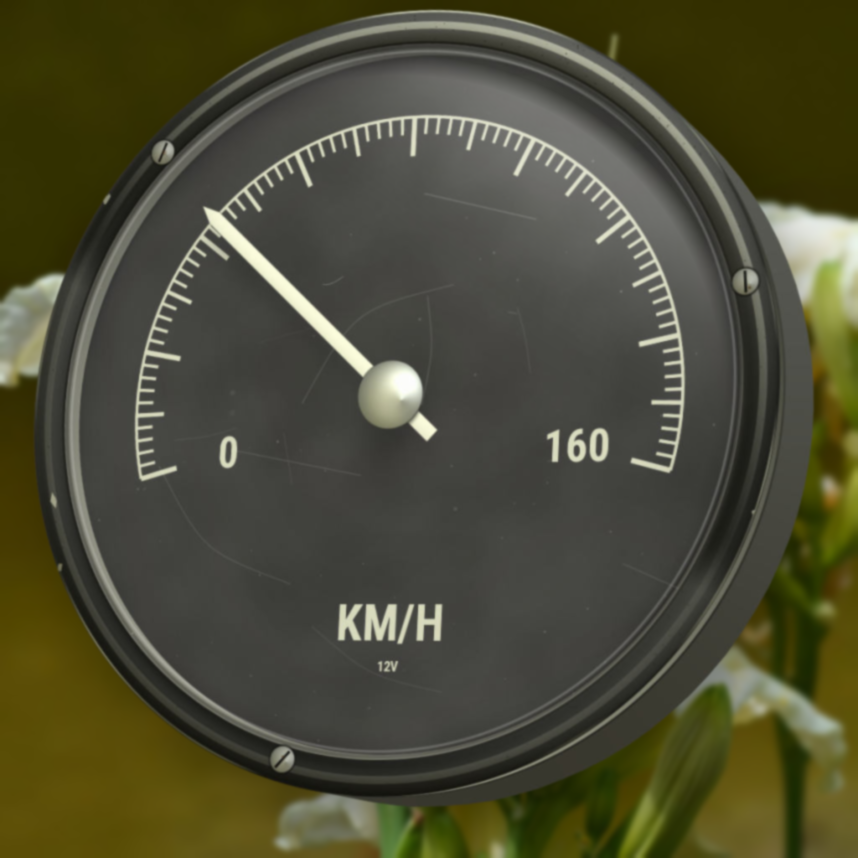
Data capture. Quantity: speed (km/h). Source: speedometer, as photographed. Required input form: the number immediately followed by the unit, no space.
44km/h
